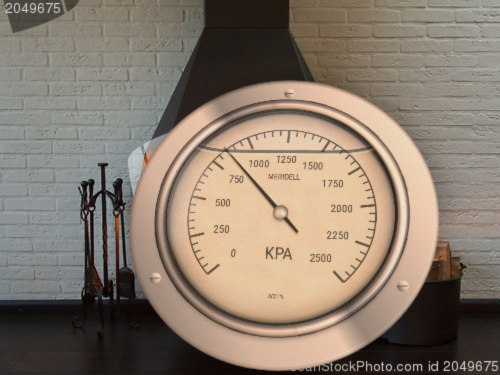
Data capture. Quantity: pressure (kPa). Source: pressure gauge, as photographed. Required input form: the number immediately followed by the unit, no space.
850kPa
